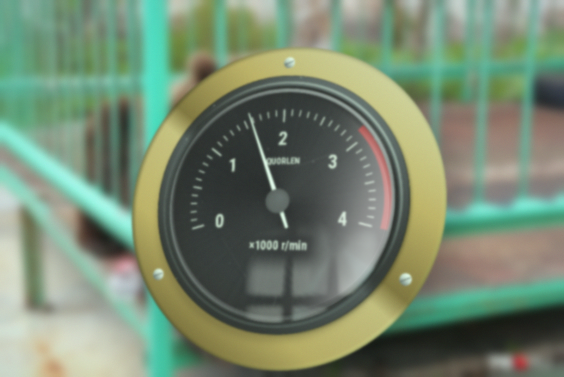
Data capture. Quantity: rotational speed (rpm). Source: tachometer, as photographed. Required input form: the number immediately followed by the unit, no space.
1600rpm
